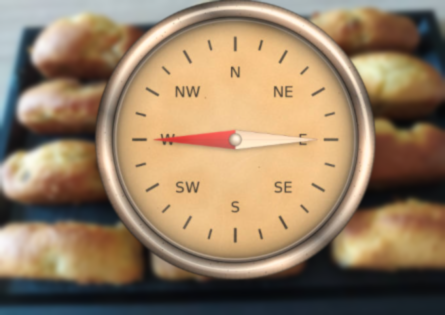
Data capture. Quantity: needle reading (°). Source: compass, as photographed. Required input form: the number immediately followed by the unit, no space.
270°
